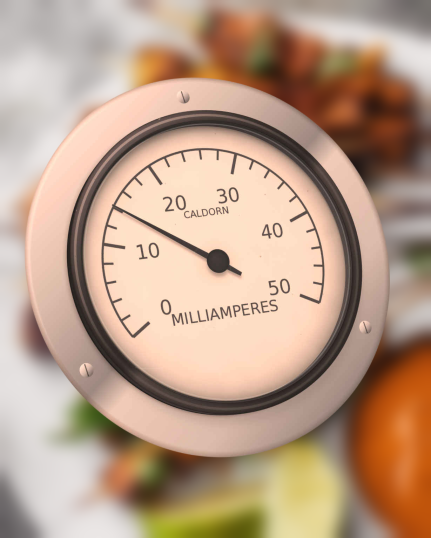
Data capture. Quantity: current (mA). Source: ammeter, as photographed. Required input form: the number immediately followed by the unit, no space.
14mA
